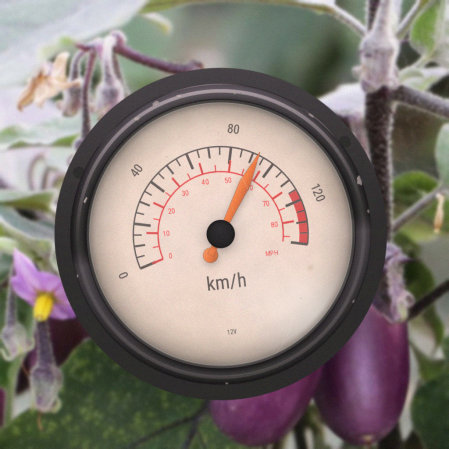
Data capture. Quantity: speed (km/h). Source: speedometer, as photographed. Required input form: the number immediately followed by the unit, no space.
92.5km/h
